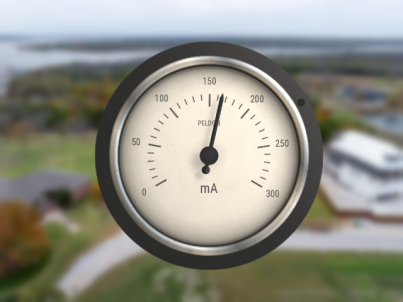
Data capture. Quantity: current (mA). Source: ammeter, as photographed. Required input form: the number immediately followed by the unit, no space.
165mA
